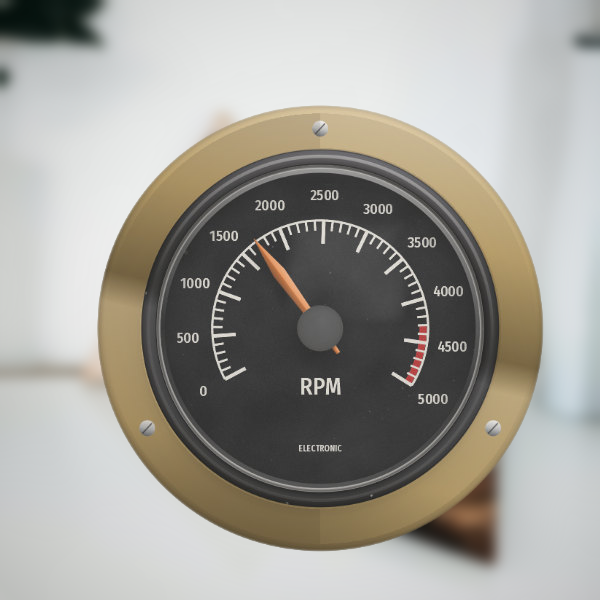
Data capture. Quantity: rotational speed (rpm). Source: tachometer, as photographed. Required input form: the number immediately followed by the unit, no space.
1700rpm
